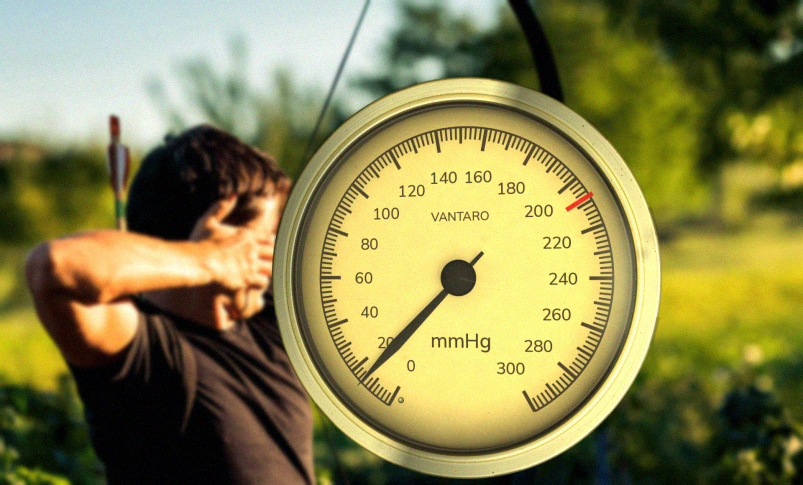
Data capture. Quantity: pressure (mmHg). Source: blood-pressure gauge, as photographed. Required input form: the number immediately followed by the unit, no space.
14mmHg
